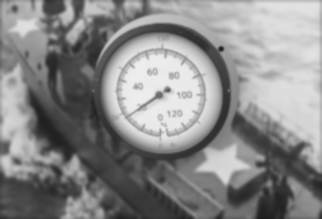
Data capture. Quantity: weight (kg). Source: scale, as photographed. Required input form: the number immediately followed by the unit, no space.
20kg
